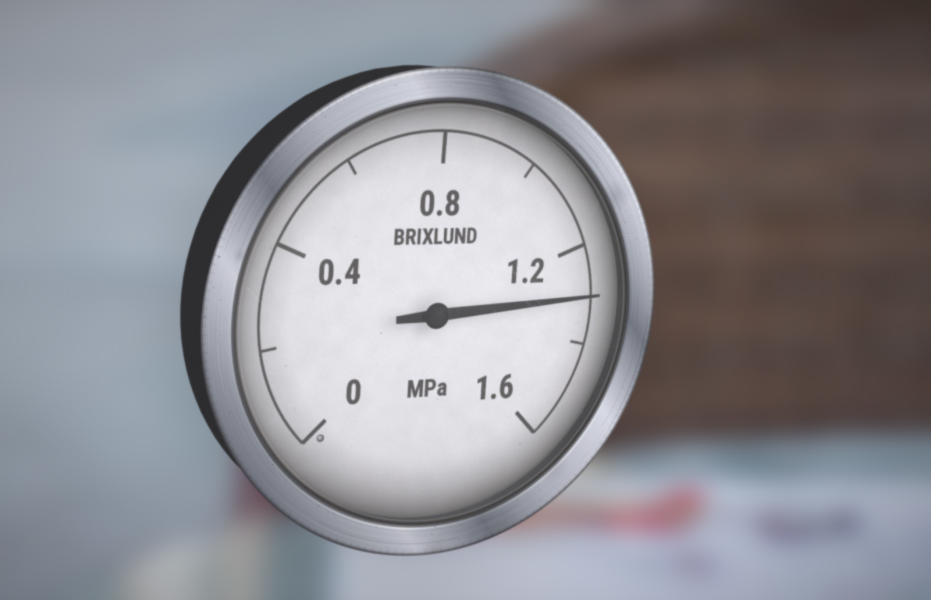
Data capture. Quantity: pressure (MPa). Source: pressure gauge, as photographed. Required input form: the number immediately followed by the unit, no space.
1.3MPa
